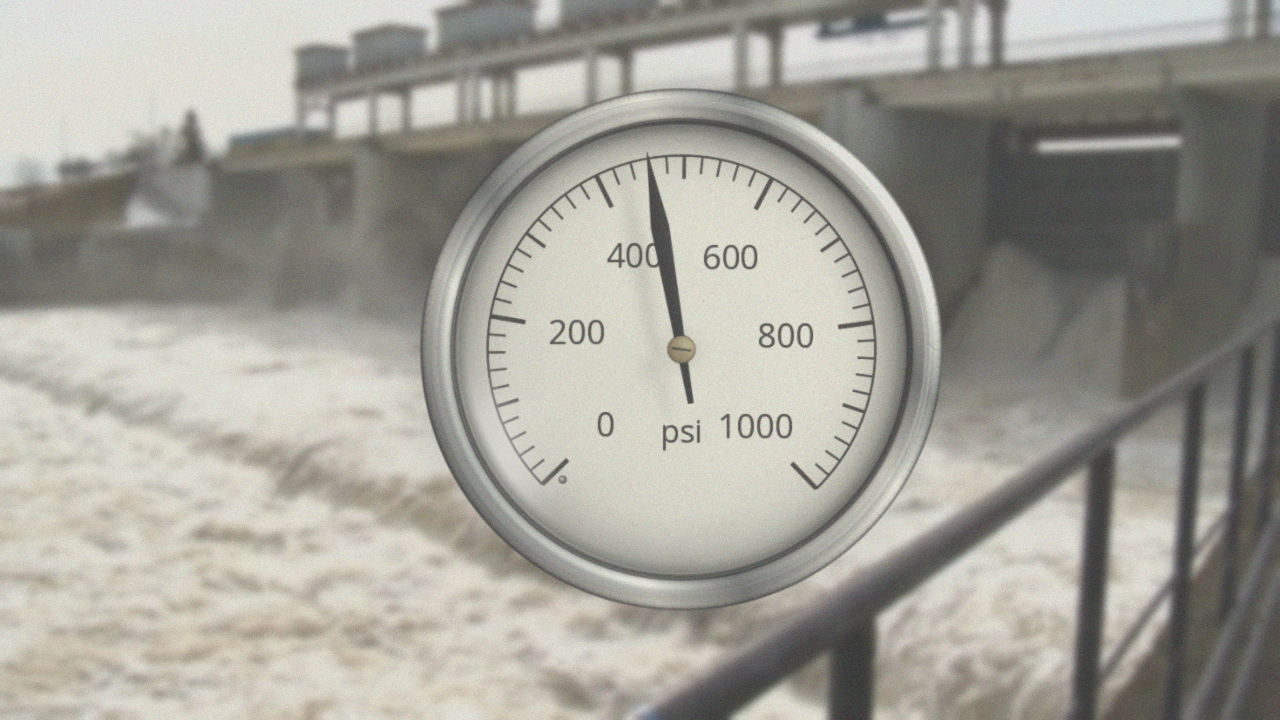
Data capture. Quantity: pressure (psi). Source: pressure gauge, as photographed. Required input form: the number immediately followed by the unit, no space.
460psi
